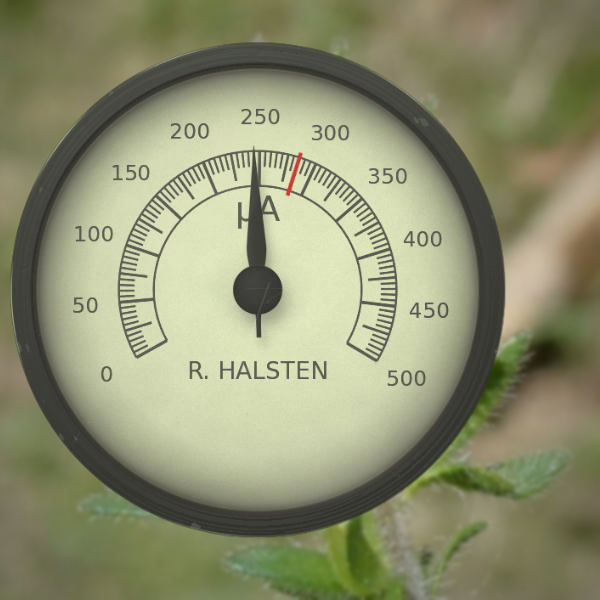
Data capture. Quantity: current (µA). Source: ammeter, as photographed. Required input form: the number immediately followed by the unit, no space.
245µA
